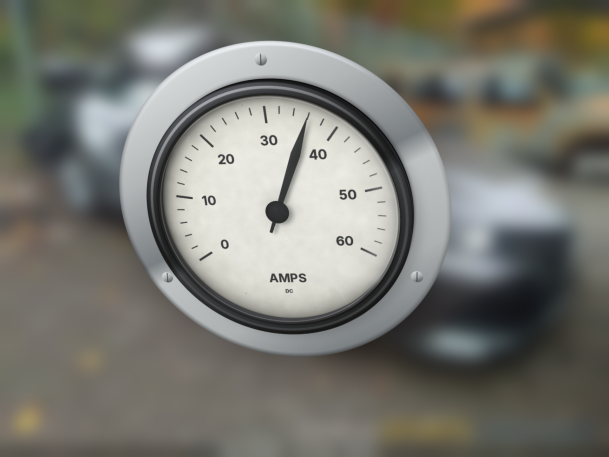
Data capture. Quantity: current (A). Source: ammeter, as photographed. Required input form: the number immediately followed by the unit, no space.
36A
